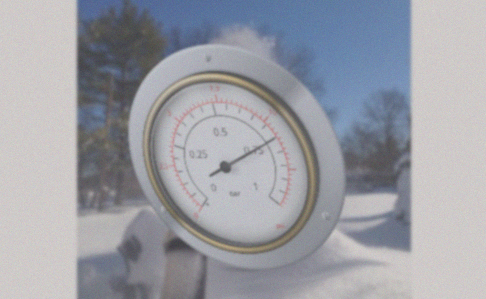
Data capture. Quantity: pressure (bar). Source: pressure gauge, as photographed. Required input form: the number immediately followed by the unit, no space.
0.75bar
